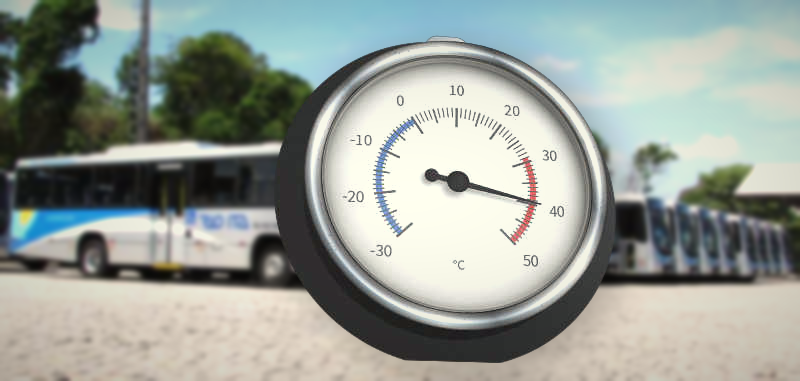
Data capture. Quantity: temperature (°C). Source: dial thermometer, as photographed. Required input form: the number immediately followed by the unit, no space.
40°C
